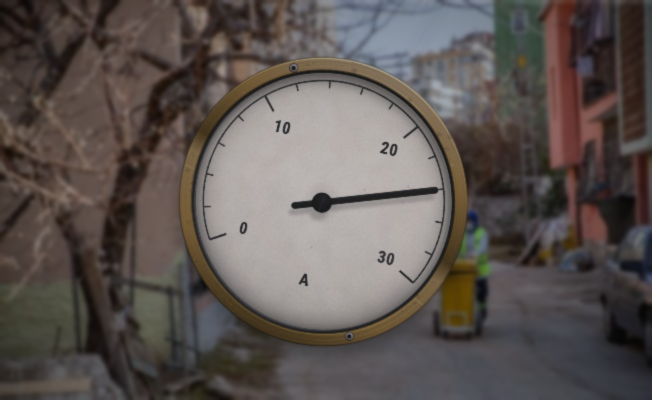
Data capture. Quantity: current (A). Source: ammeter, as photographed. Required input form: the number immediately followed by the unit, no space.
24A
